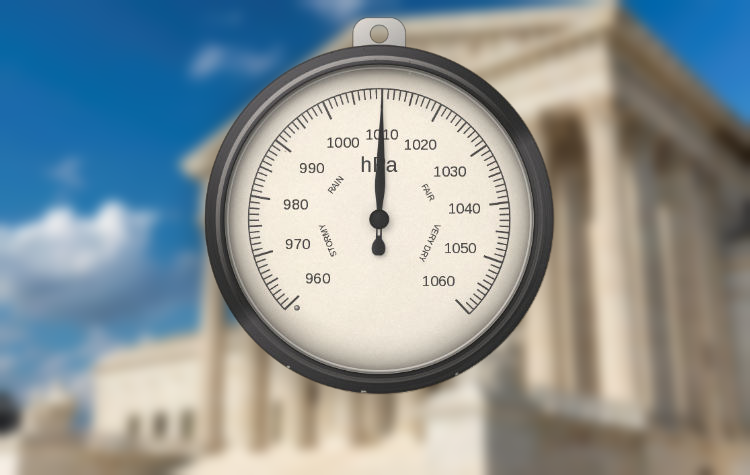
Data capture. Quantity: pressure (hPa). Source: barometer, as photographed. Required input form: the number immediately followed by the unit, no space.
1010hPa
